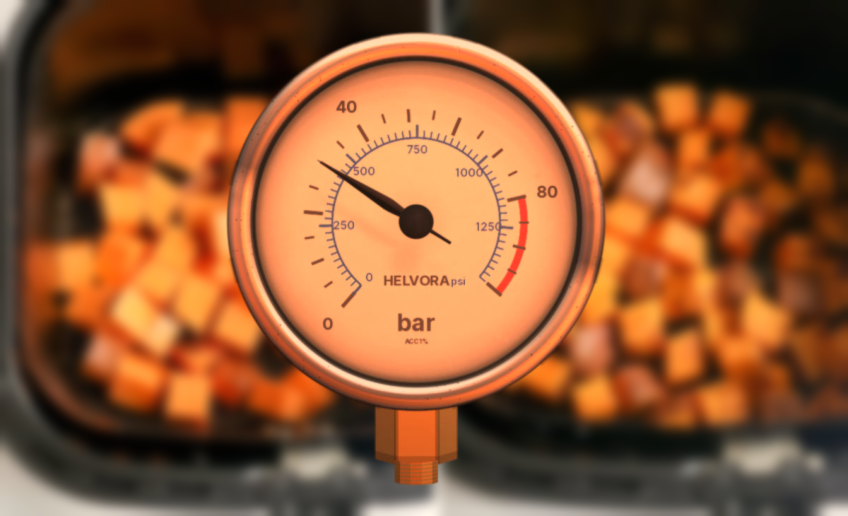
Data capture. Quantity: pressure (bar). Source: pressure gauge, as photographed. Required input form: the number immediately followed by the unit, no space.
30bar
